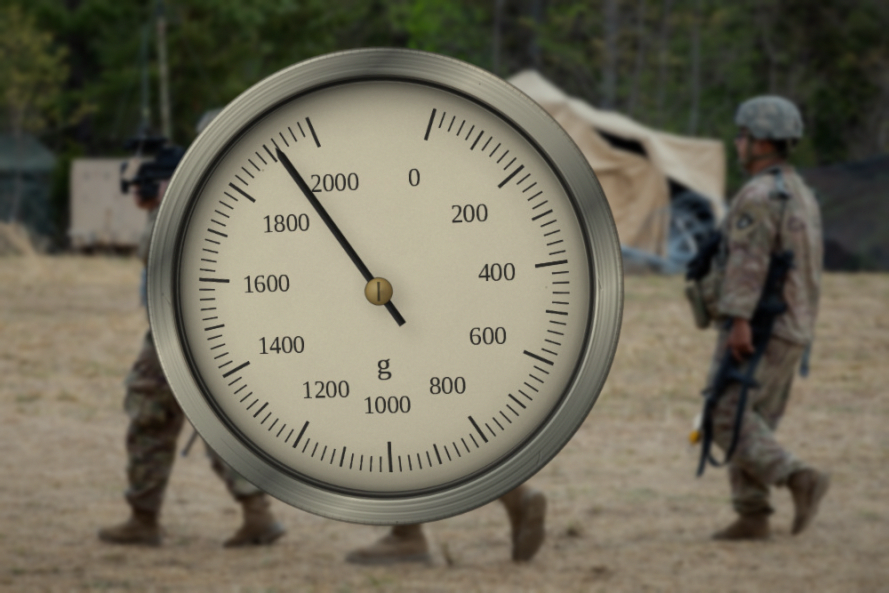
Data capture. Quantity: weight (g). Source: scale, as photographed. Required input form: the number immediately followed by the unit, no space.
1920g
